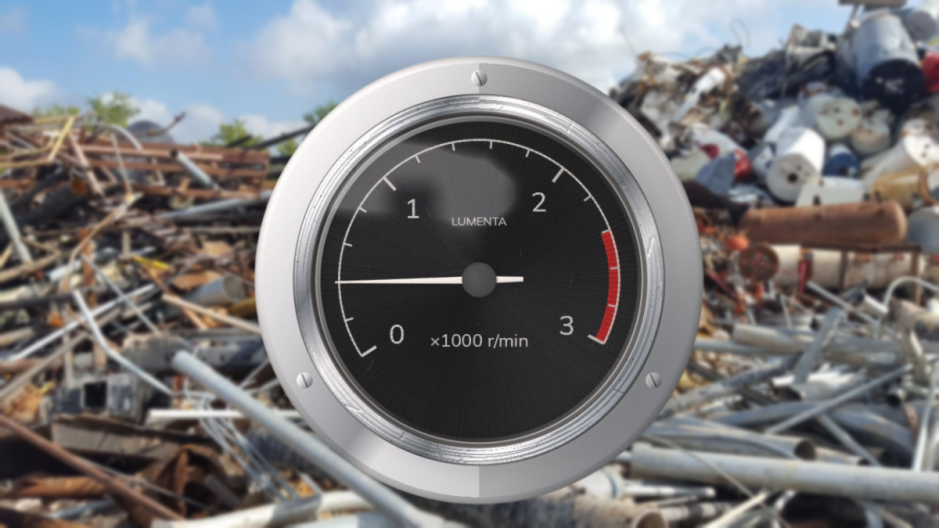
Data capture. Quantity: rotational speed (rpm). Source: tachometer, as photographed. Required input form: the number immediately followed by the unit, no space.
400rpm
